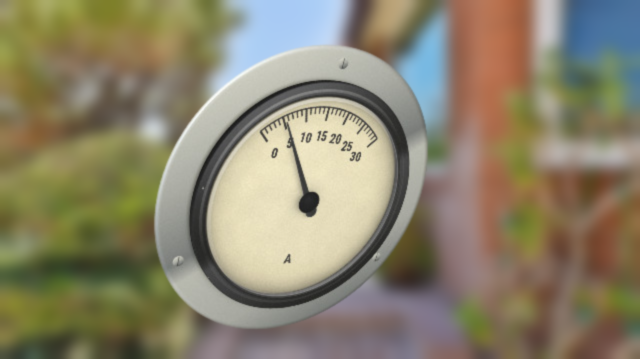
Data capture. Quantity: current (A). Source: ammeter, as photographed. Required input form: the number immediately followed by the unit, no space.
5A
